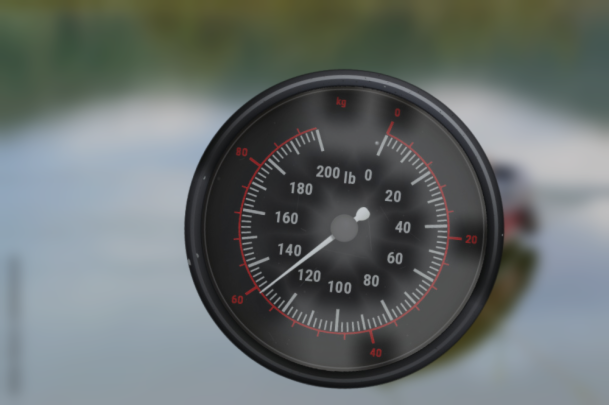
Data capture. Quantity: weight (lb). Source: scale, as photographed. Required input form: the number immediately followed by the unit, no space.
130lb
